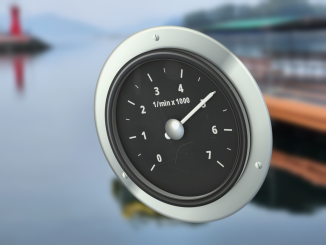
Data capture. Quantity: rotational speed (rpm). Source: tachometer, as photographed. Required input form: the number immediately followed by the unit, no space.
5000rpm
